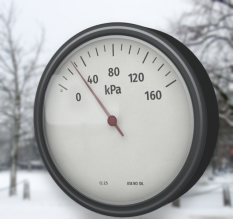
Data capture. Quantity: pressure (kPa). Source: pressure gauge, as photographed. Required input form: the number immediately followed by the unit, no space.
30kPa
